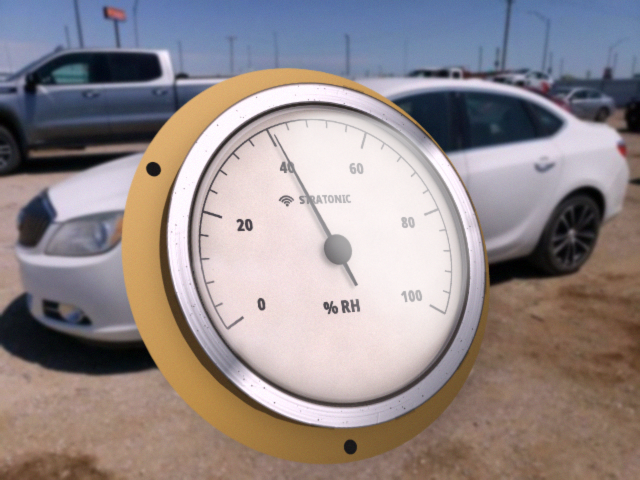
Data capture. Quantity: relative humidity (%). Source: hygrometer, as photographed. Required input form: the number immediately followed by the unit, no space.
40%
